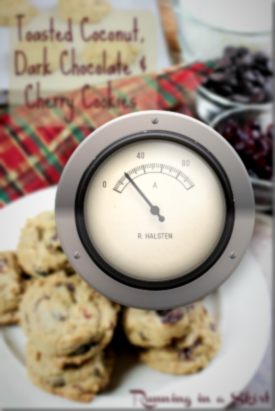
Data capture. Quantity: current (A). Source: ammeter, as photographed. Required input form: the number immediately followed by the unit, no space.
20A
